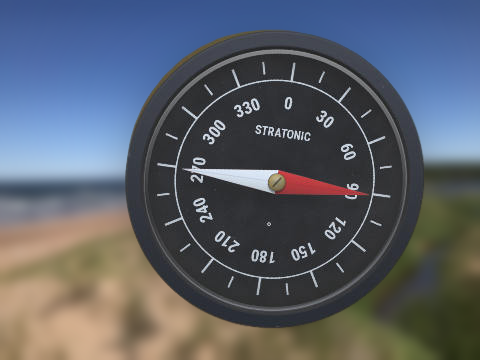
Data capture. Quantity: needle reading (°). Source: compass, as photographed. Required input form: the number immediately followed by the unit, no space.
90°
